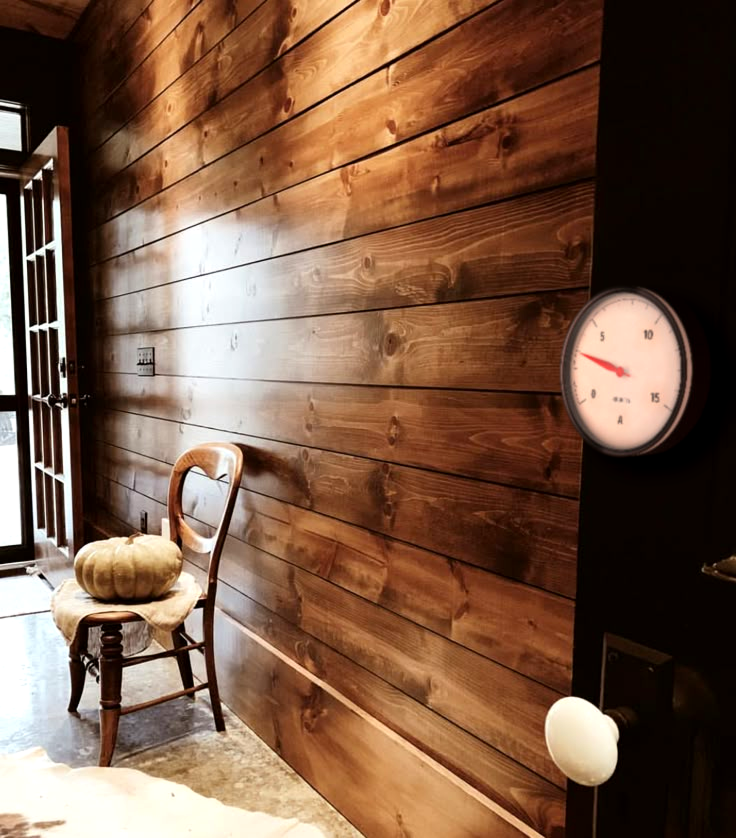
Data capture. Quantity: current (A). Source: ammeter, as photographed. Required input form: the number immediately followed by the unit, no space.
3A
